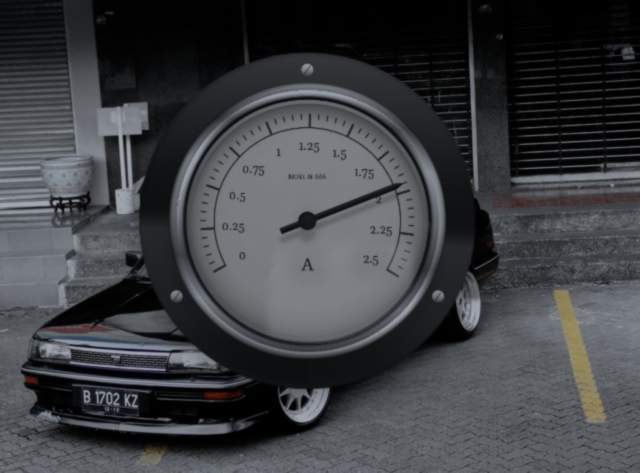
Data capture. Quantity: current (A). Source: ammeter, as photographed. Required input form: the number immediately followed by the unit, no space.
1.95A
